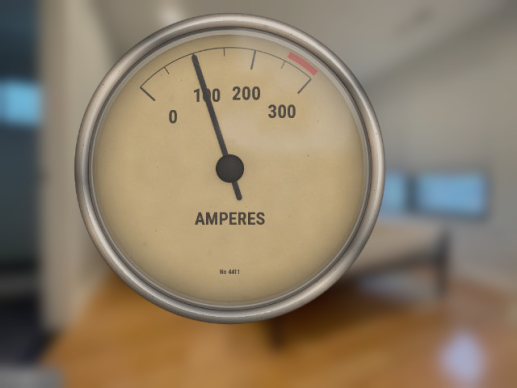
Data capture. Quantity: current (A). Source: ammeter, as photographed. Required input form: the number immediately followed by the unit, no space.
100A
